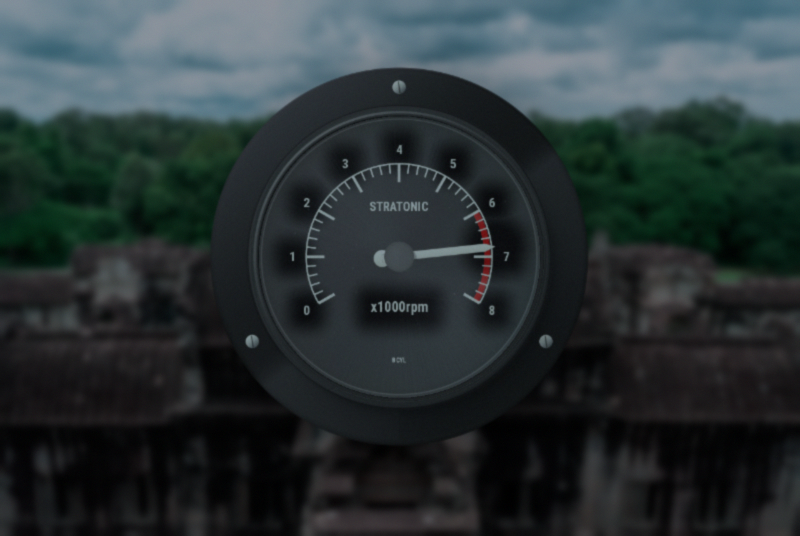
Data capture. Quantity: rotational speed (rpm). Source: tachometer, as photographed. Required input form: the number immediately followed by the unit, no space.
6800rpm
